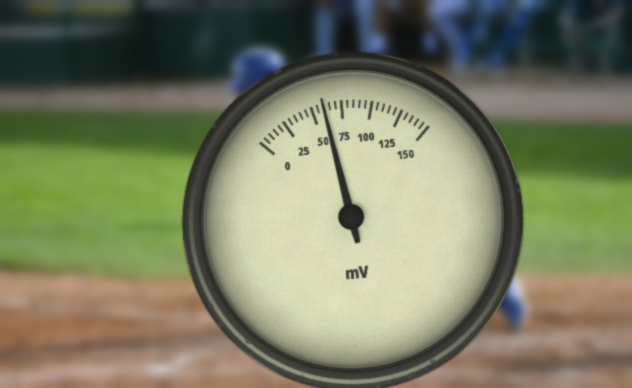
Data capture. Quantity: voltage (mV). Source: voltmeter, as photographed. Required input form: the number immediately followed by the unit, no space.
60mV
